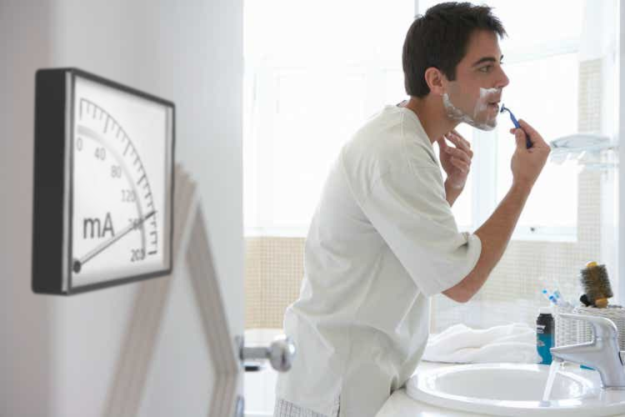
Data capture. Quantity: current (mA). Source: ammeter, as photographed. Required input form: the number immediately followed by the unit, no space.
160mA
